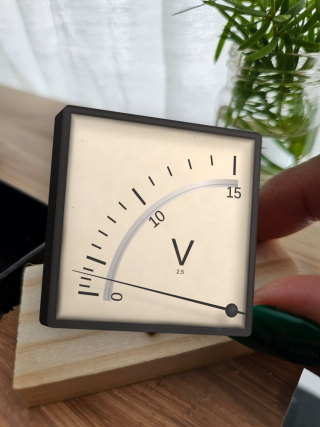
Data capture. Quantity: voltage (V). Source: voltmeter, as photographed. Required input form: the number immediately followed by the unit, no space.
3.5V
